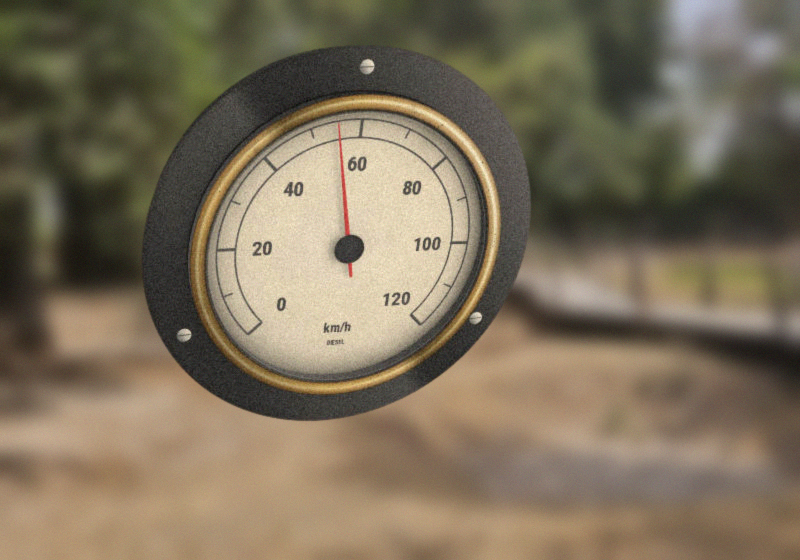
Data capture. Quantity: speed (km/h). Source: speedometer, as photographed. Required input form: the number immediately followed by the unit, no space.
55km/h
